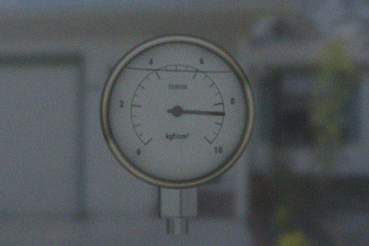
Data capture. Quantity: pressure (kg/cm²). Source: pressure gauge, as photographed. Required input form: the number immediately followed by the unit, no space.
8.5kg/cm²
